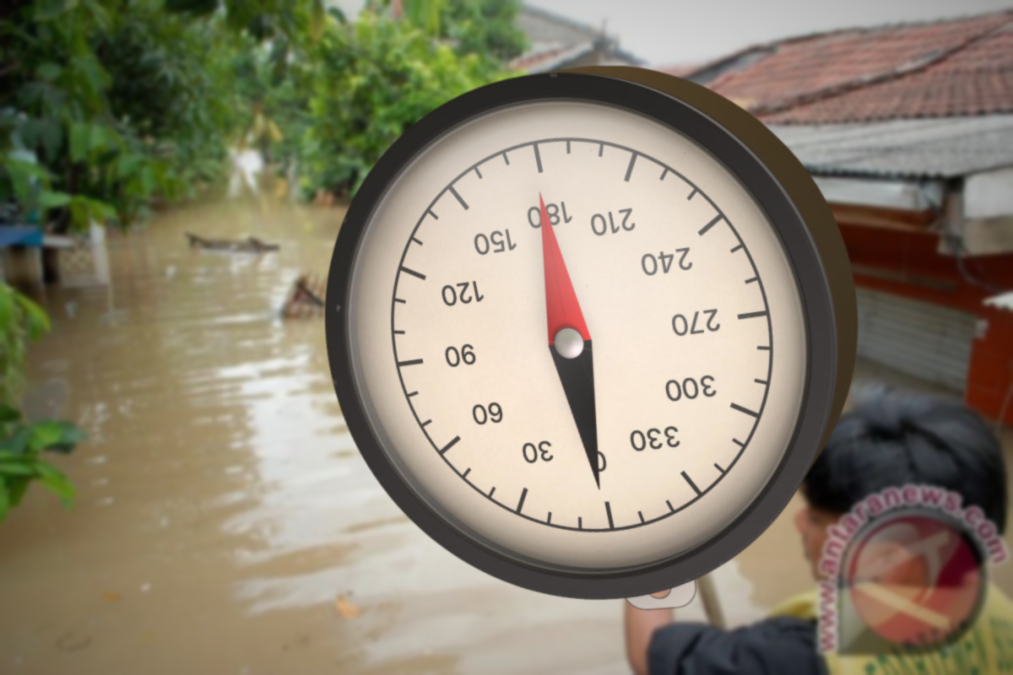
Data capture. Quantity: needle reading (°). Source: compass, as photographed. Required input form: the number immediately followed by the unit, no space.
180°
